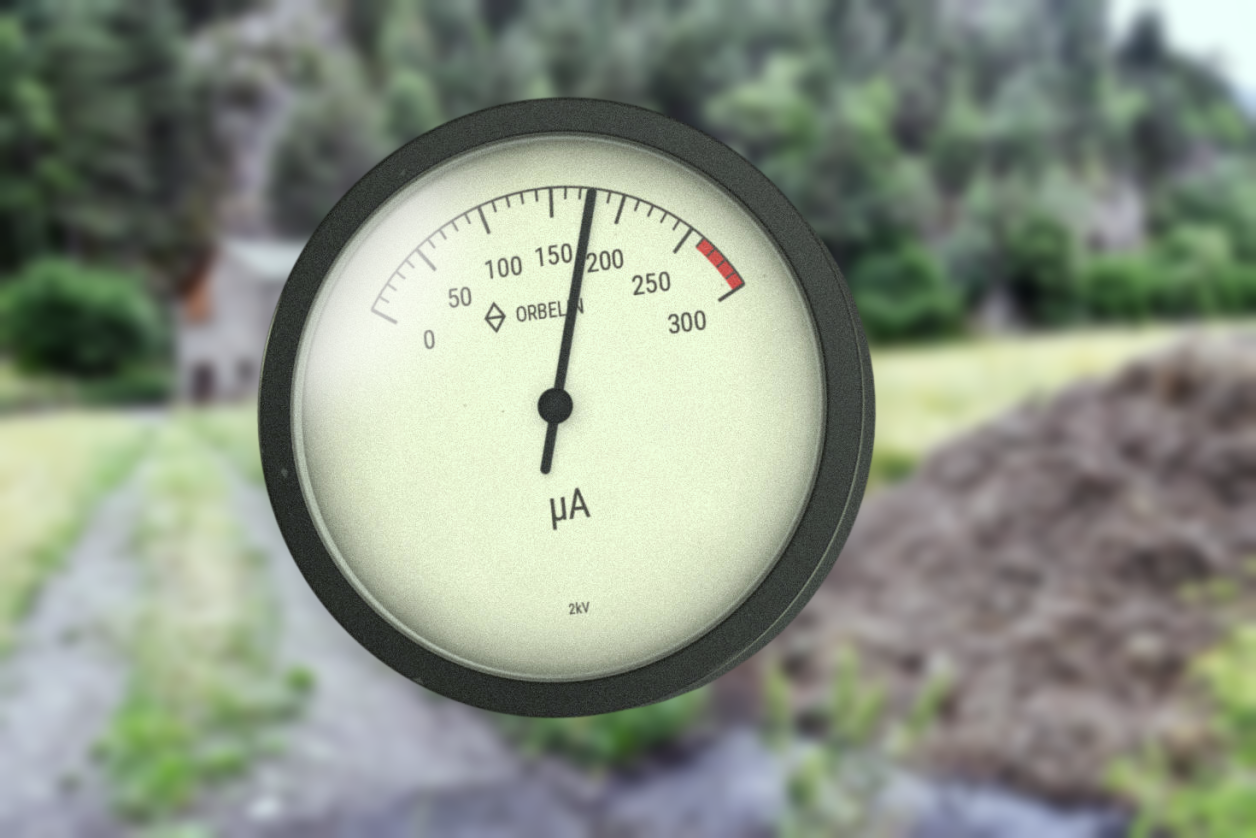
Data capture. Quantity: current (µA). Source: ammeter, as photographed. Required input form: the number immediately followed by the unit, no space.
180µA
